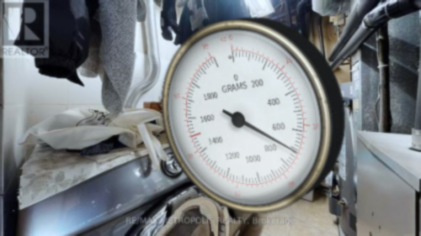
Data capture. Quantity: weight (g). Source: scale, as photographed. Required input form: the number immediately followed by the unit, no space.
700g
